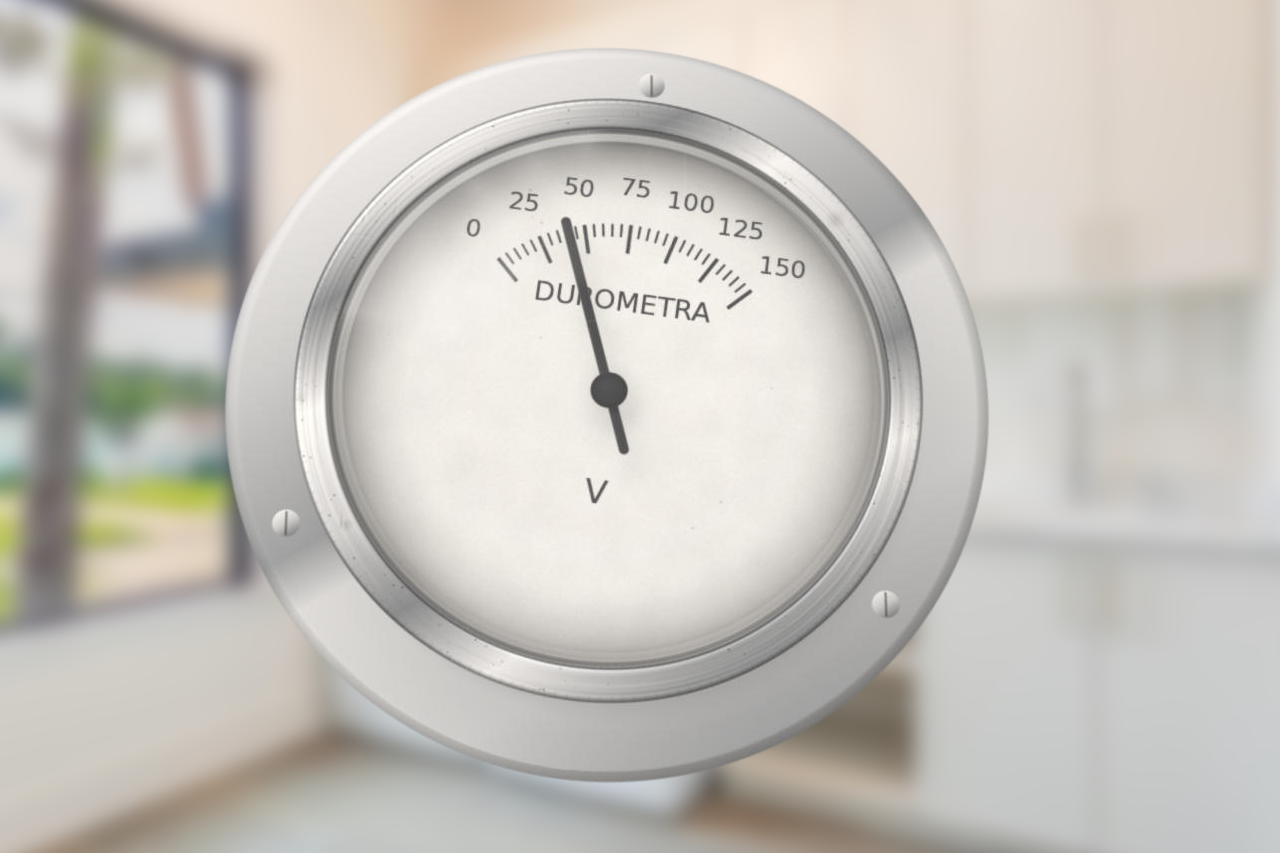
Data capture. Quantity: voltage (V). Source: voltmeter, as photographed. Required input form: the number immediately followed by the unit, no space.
40V
